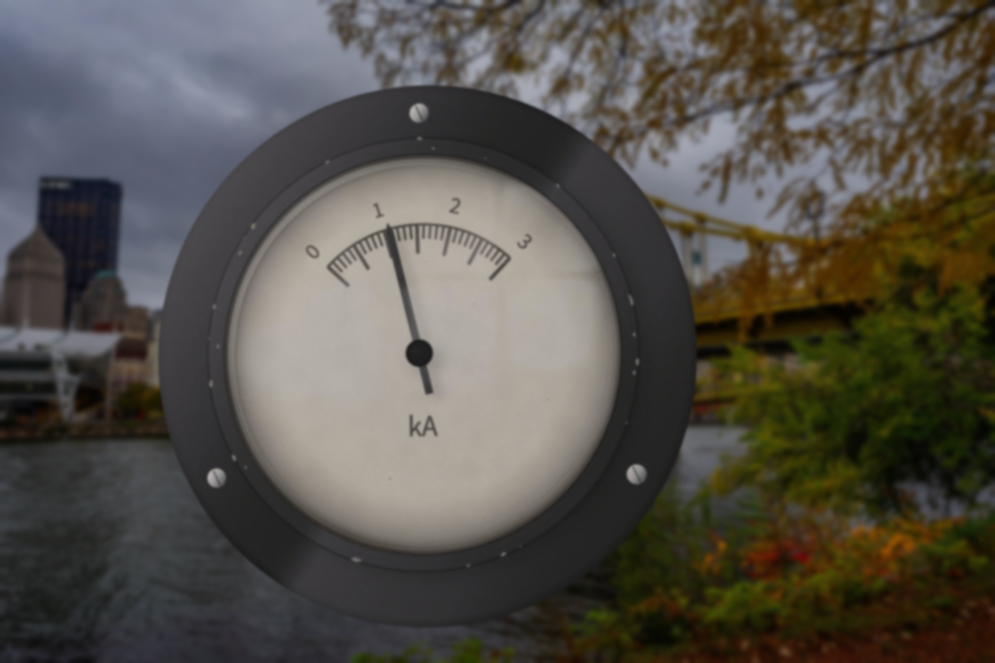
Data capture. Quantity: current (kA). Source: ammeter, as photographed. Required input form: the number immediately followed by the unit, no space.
1.1kA
